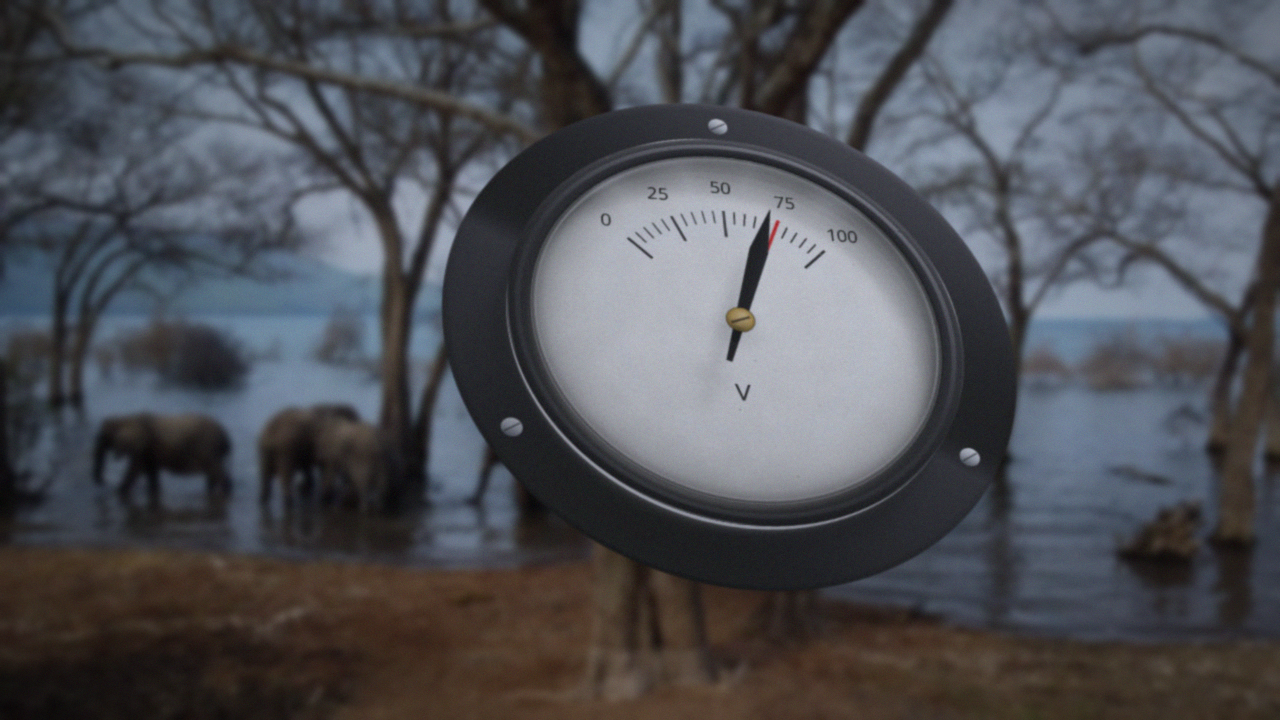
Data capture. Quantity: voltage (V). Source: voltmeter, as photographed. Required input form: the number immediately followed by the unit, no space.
70V
